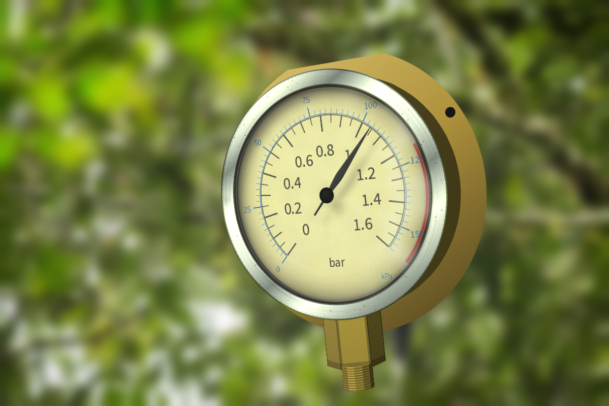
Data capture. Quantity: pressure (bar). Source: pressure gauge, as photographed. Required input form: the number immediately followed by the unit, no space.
1.05bar
